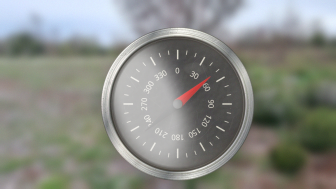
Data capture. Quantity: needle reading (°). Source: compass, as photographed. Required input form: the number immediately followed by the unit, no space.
50°
